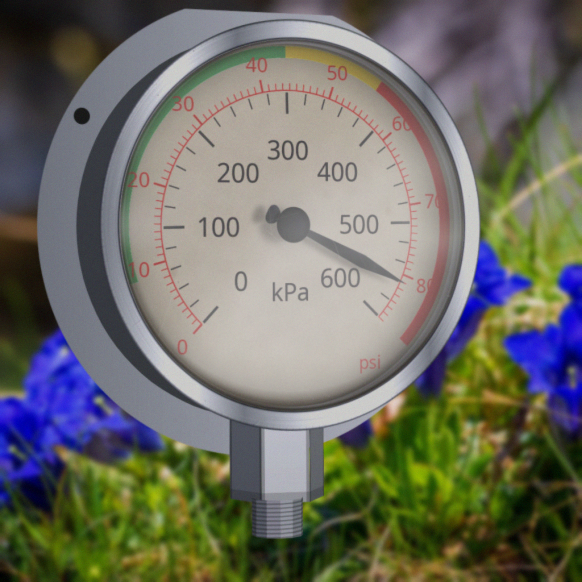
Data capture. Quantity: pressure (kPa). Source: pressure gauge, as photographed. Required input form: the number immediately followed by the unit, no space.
560kPa
